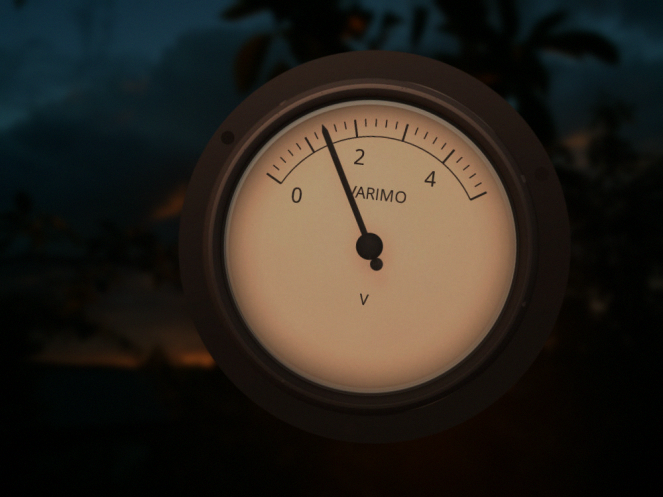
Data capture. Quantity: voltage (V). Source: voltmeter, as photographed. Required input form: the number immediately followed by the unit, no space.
1.4V
